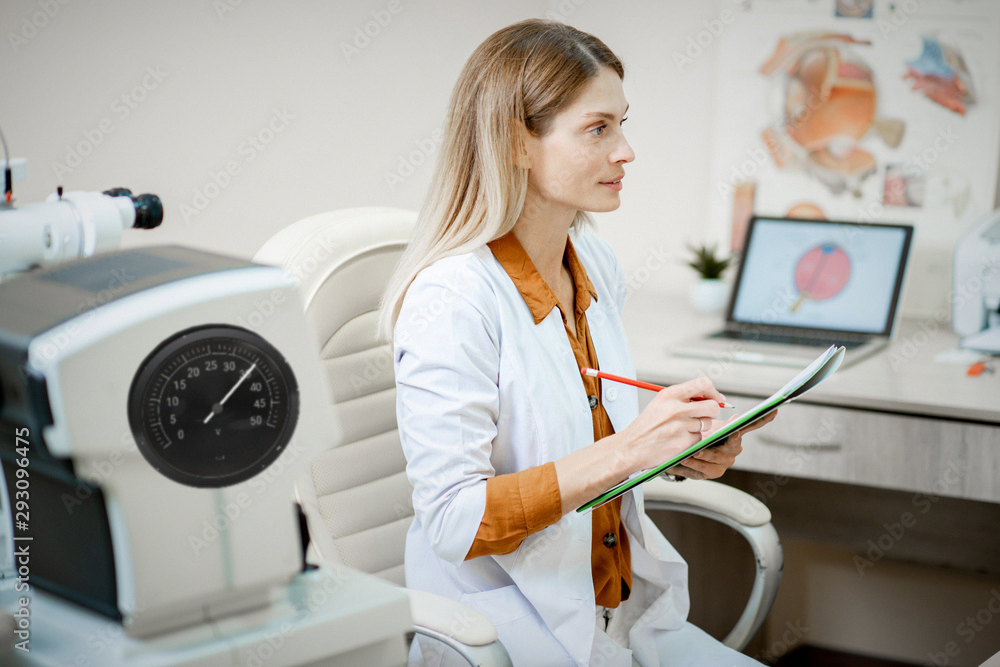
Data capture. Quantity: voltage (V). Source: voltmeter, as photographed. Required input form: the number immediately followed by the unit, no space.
35V
